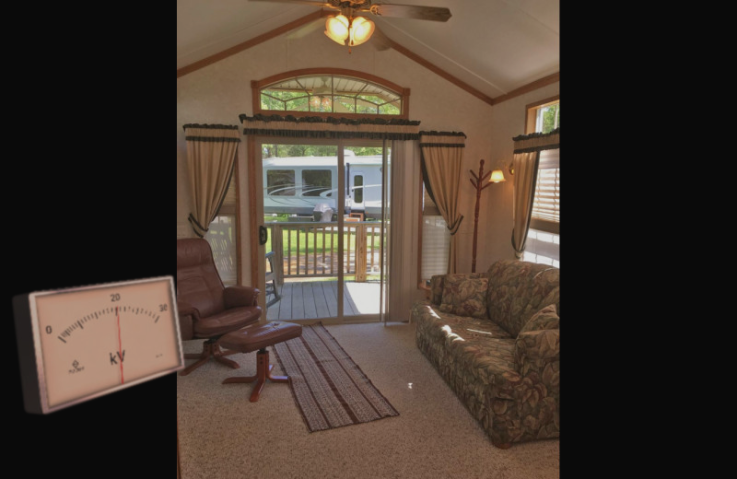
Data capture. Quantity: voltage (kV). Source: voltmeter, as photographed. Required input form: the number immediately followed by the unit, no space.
20kV
